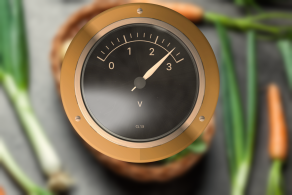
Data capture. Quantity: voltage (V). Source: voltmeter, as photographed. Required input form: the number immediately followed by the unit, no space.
2.6V
